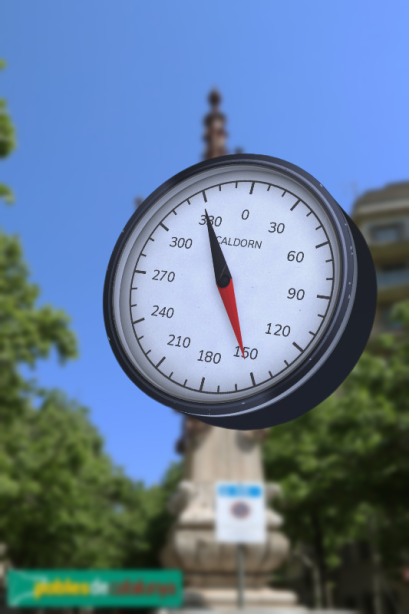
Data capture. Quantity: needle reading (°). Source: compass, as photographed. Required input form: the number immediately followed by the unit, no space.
150°
